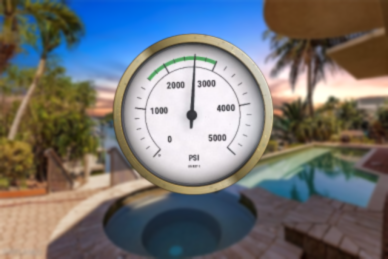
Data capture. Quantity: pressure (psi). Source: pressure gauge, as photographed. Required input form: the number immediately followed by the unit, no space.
2600psi
